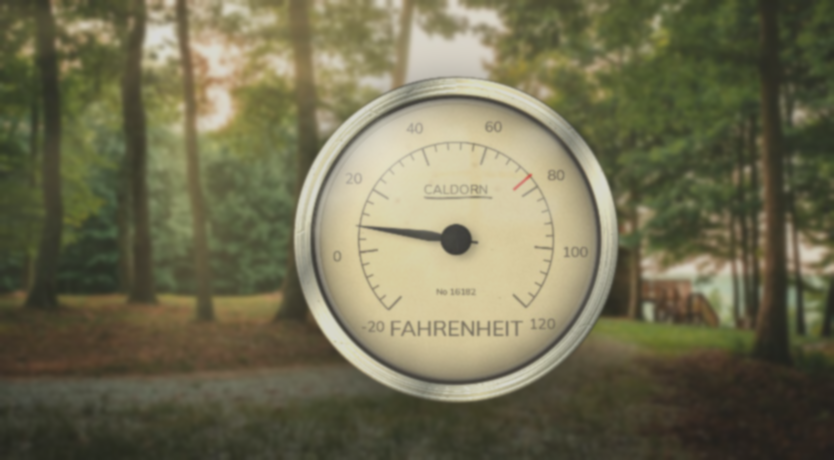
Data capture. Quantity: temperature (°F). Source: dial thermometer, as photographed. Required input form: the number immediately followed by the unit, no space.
8°F
